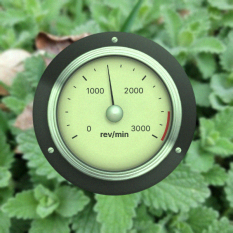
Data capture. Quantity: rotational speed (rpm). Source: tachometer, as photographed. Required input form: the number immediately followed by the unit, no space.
1400rpm
